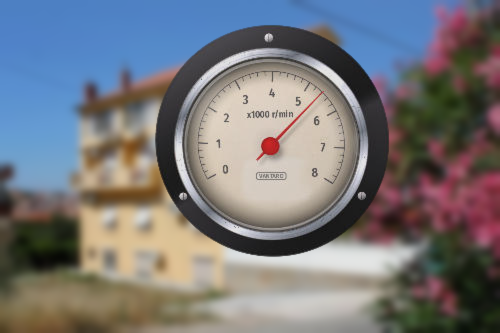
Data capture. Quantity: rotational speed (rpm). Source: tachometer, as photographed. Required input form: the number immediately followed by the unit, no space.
5400rpm
